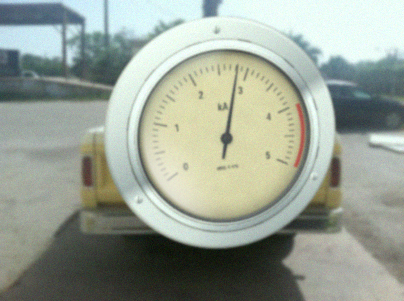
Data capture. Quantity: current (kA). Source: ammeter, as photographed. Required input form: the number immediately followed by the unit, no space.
2.8kA
